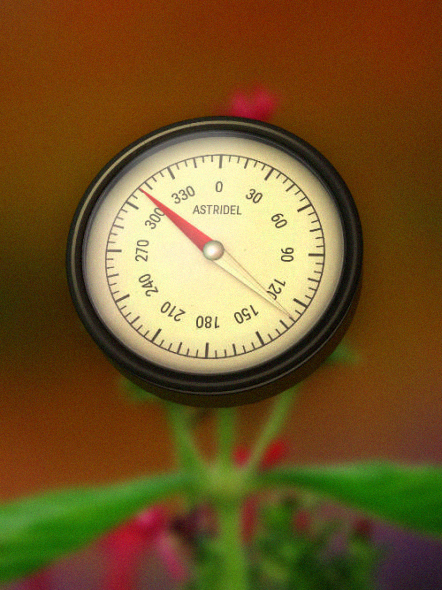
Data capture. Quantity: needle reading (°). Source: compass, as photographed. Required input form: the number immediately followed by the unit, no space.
310°
